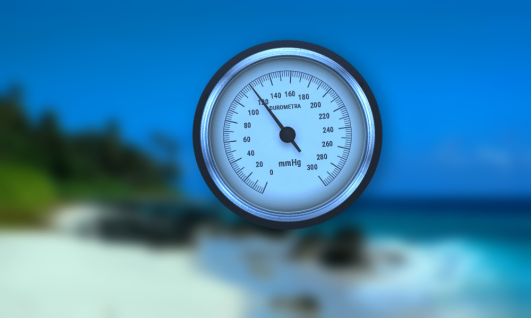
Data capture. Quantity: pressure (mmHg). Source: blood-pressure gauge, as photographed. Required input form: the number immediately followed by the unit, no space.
120mmHg
